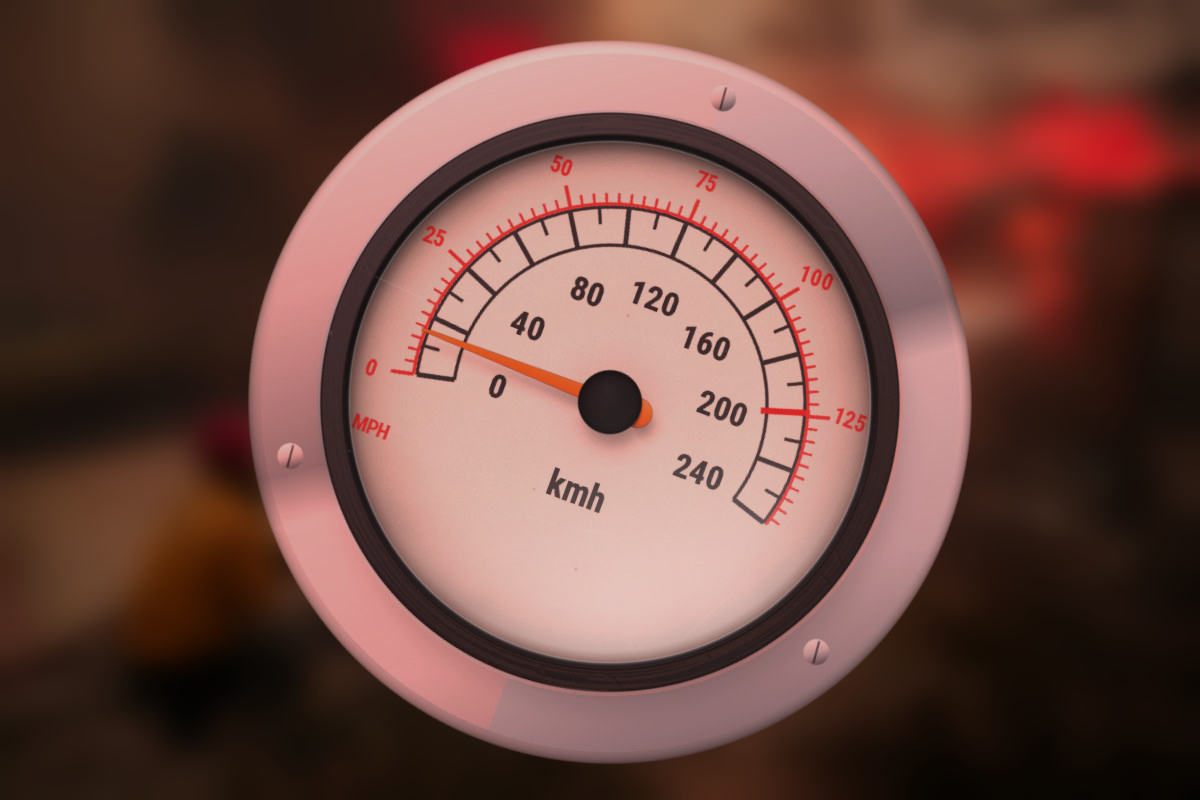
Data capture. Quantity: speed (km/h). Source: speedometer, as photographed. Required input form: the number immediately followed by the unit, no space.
15km/h
